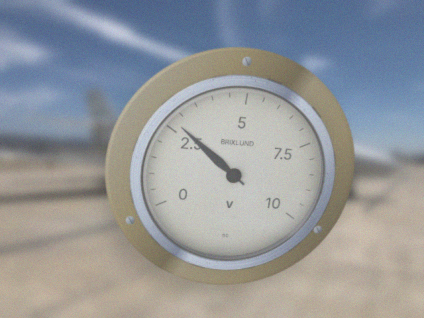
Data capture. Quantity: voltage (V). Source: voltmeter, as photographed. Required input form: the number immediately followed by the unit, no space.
2.75V
